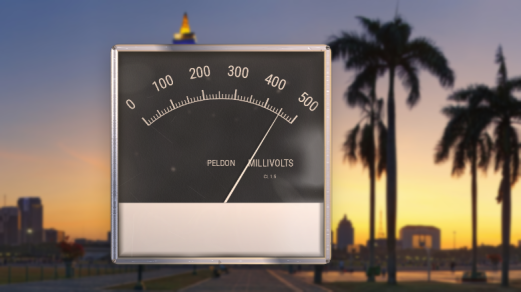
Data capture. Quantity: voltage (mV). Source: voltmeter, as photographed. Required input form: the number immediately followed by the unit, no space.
450mV
